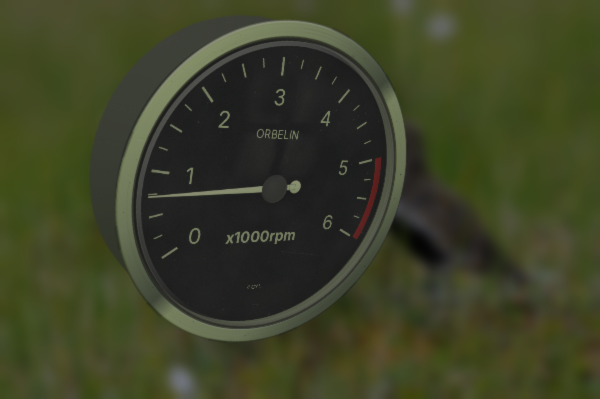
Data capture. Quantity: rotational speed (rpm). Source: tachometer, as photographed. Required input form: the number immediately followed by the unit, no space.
750rpm
